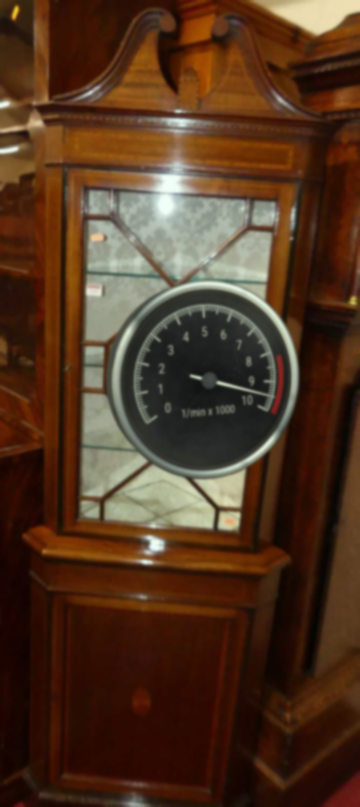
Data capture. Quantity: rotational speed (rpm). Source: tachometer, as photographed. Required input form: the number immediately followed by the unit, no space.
9500rpm
